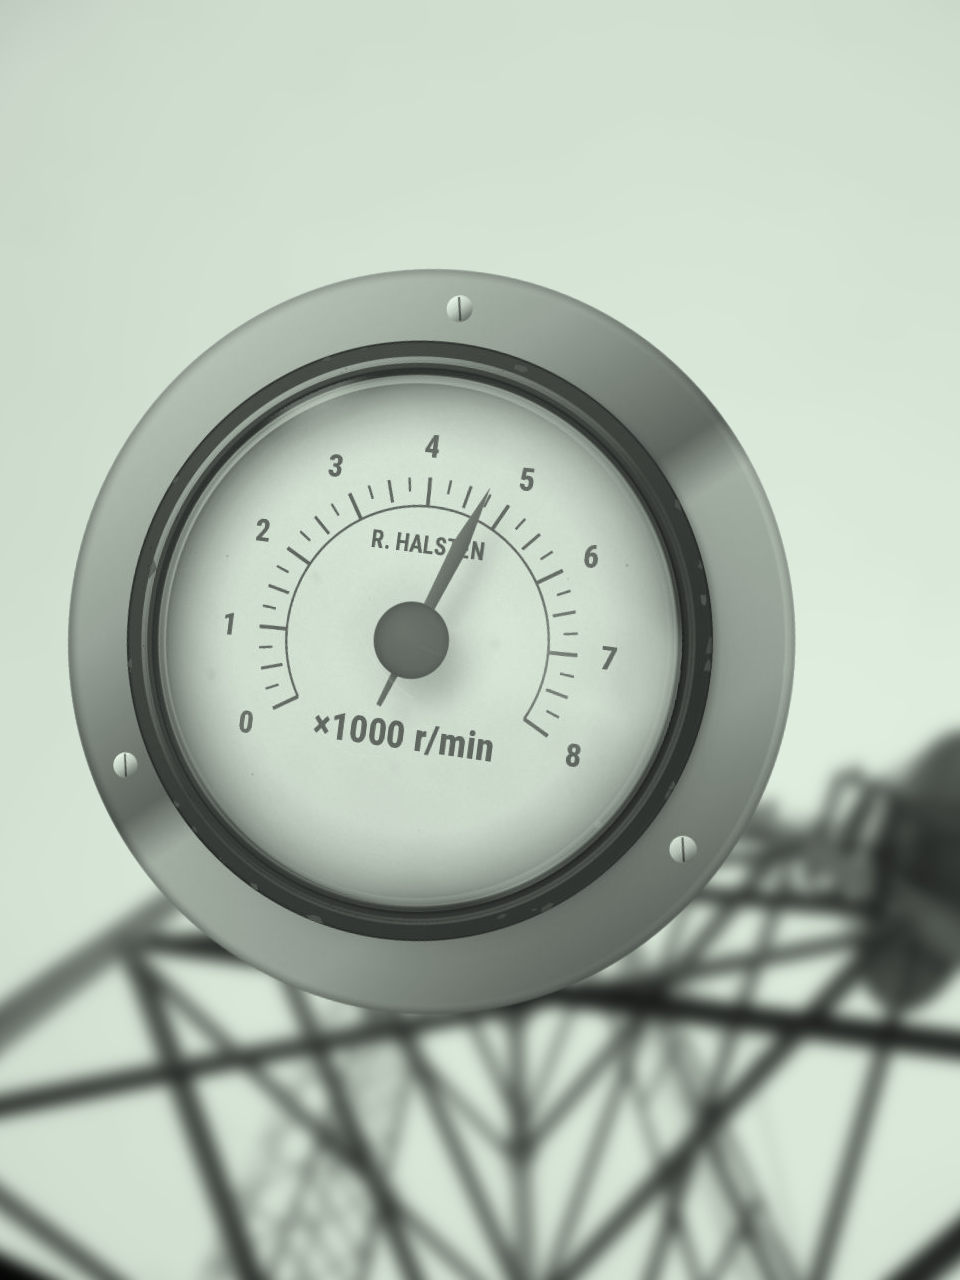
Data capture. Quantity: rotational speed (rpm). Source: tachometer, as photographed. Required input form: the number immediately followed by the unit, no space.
4750rpm
